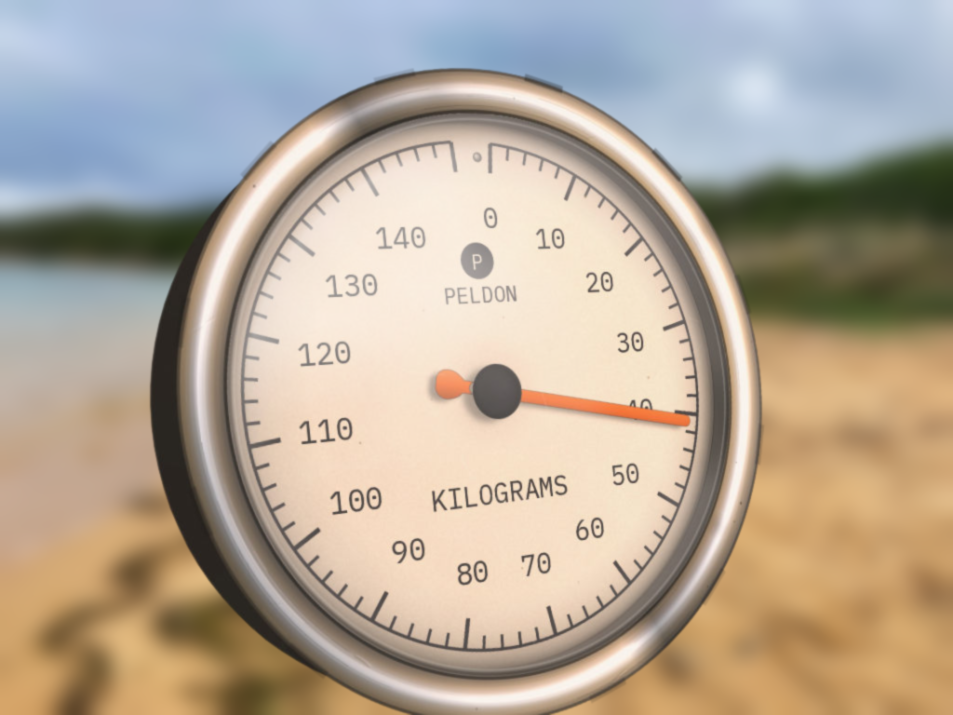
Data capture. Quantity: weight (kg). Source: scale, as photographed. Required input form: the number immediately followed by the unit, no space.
41kg
